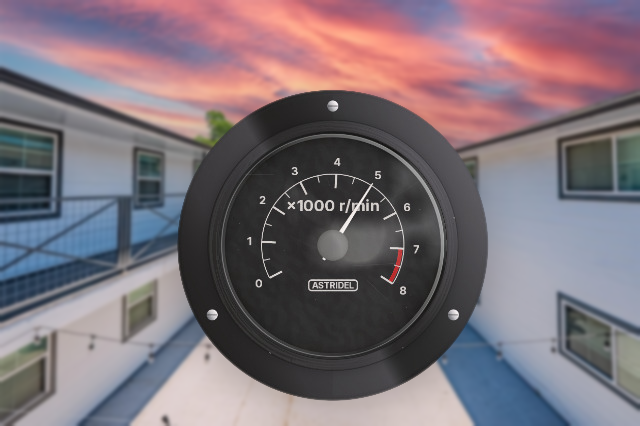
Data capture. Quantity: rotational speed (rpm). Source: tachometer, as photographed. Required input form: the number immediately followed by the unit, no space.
5000rpm
